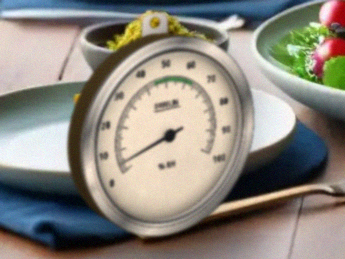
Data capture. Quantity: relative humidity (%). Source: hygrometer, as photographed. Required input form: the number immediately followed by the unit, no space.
5%
